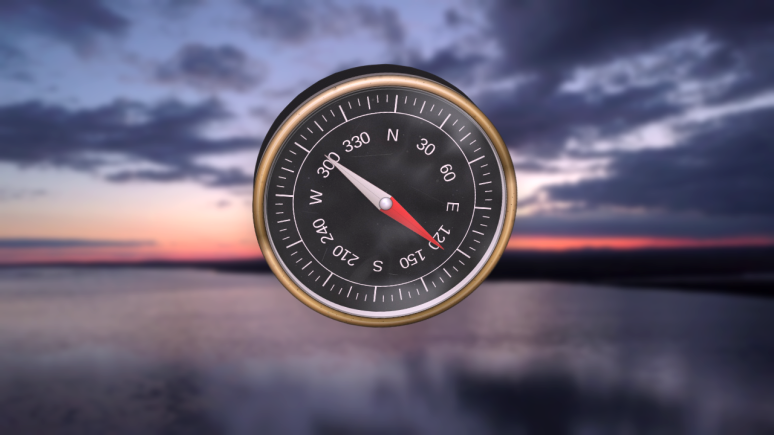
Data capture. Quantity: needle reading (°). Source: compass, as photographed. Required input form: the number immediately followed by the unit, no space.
125°
